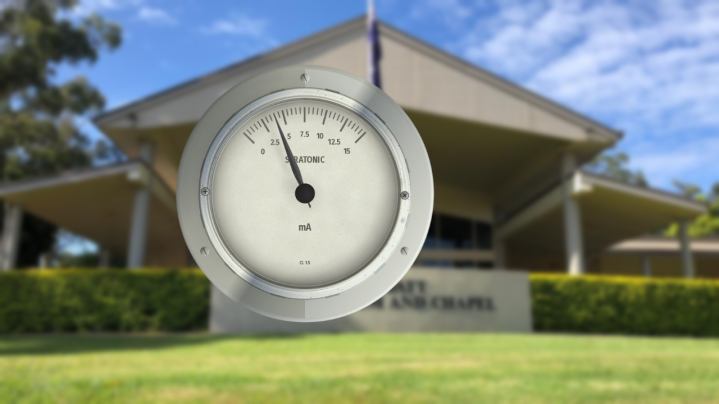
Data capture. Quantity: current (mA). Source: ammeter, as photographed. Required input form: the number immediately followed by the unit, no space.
4mA
